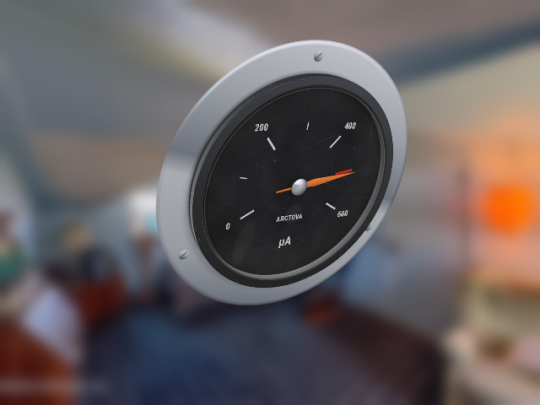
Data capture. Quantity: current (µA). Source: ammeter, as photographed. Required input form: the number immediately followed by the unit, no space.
500µA
